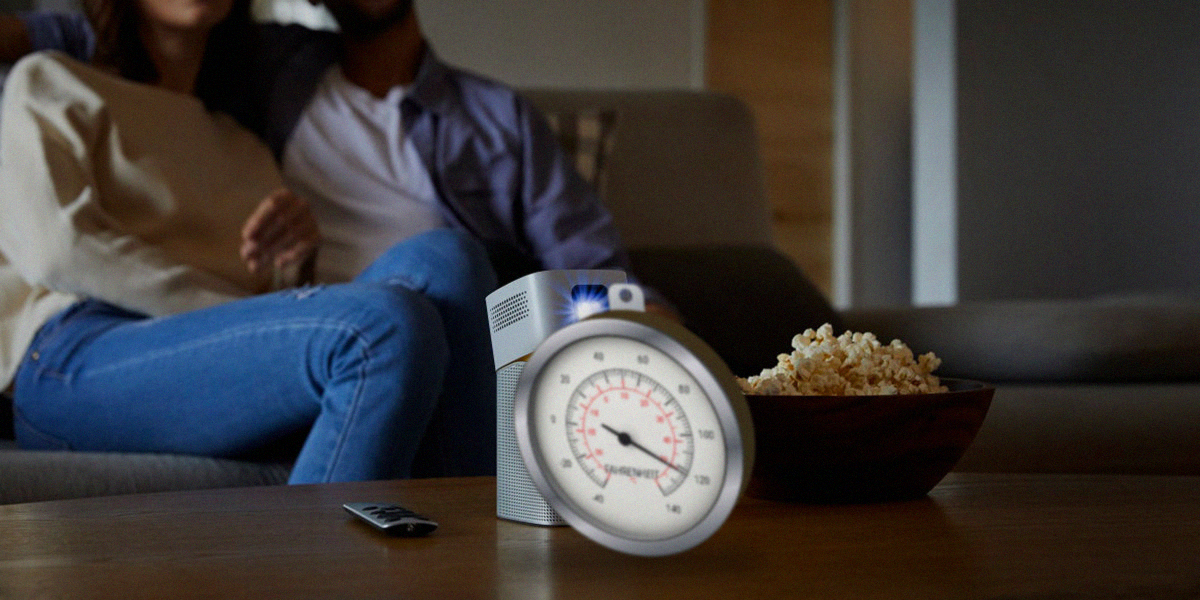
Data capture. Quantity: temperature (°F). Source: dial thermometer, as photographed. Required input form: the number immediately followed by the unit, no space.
120°F
